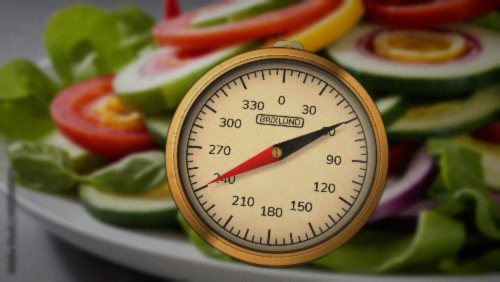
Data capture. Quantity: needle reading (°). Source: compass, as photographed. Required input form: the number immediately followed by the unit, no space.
240°
